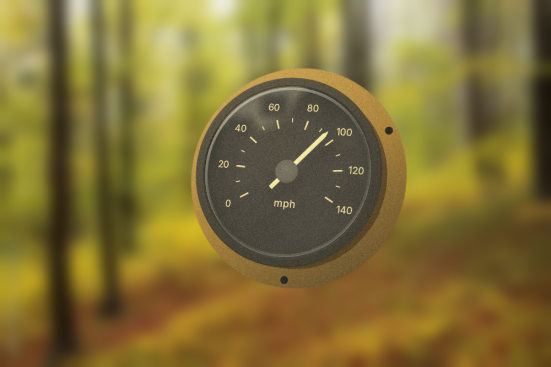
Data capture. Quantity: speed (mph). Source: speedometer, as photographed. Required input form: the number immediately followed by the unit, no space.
95mph
